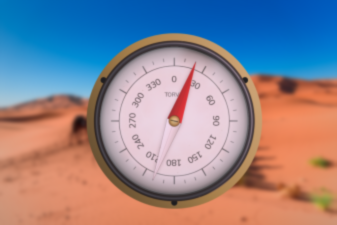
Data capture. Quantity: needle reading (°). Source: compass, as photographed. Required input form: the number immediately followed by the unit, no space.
20°
